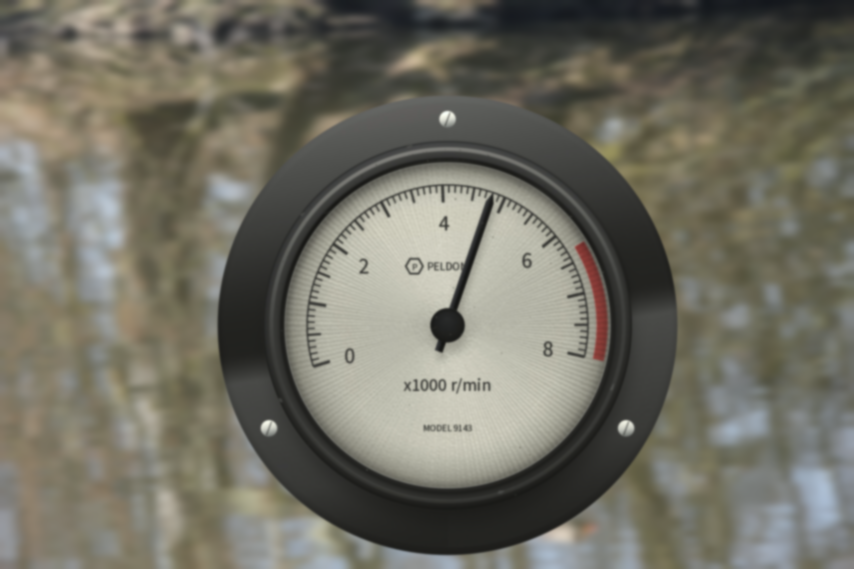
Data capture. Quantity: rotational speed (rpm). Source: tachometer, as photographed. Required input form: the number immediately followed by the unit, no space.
4800rpm
